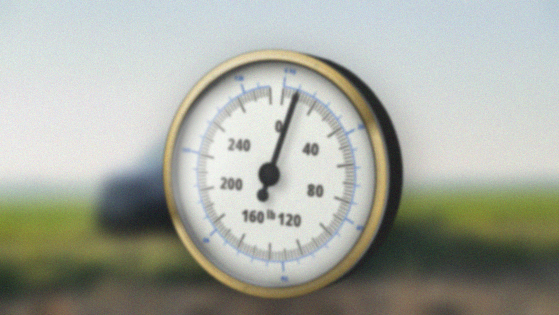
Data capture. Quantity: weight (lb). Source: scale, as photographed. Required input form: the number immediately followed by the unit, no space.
10lb
